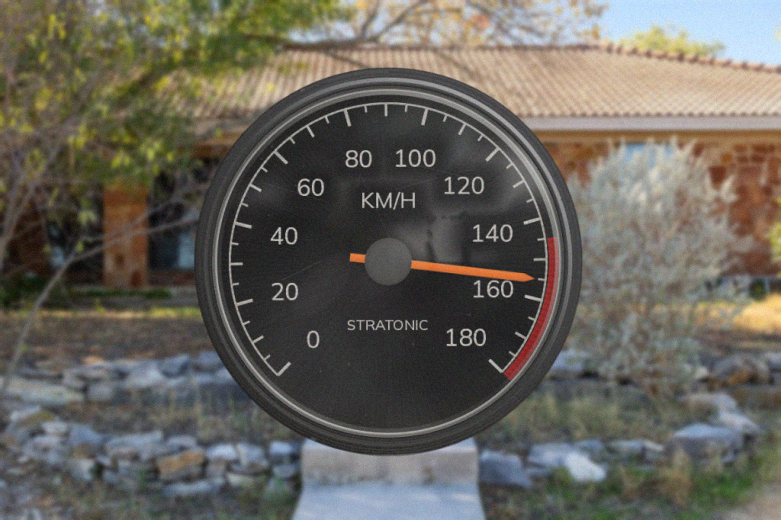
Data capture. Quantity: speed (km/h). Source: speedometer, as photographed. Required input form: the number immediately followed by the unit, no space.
155km/h
